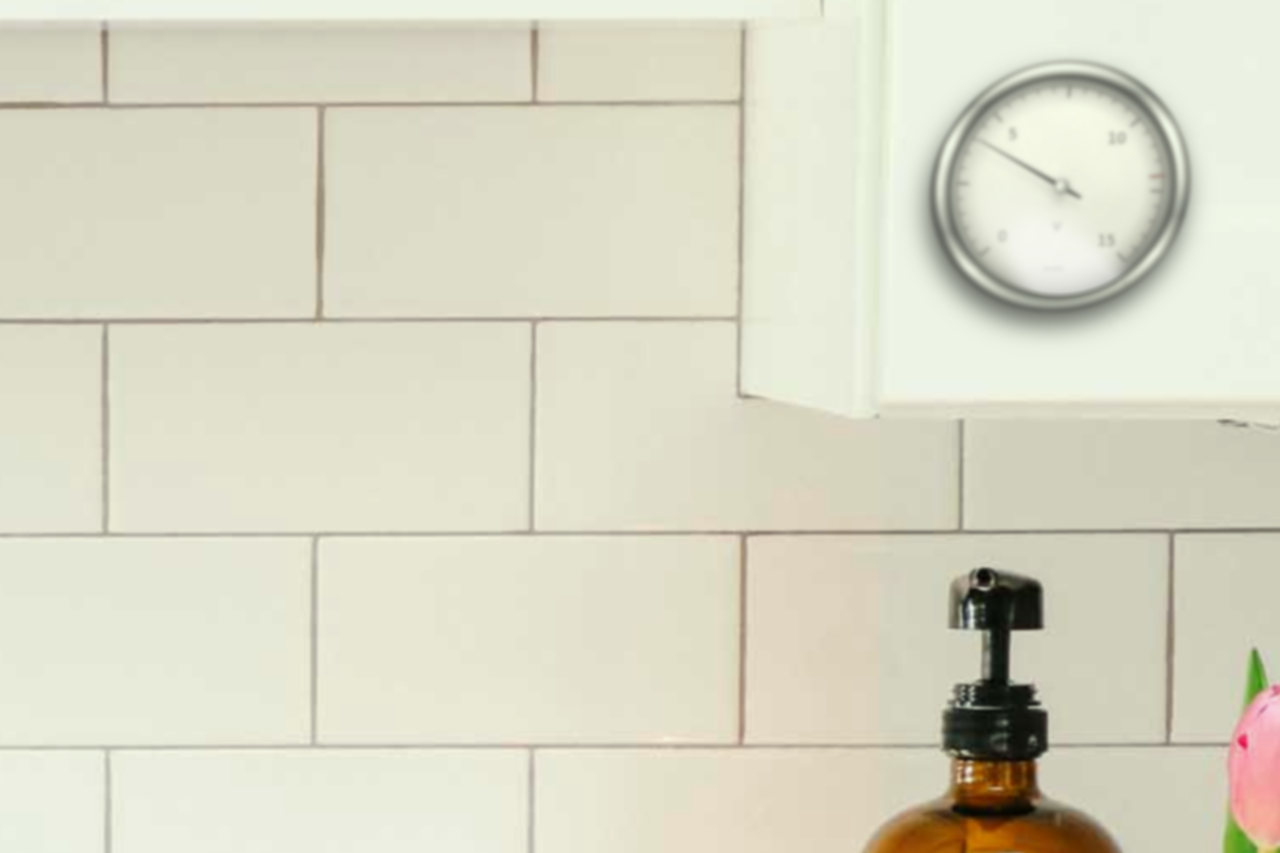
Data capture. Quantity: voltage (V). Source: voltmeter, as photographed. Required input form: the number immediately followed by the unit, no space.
4V
